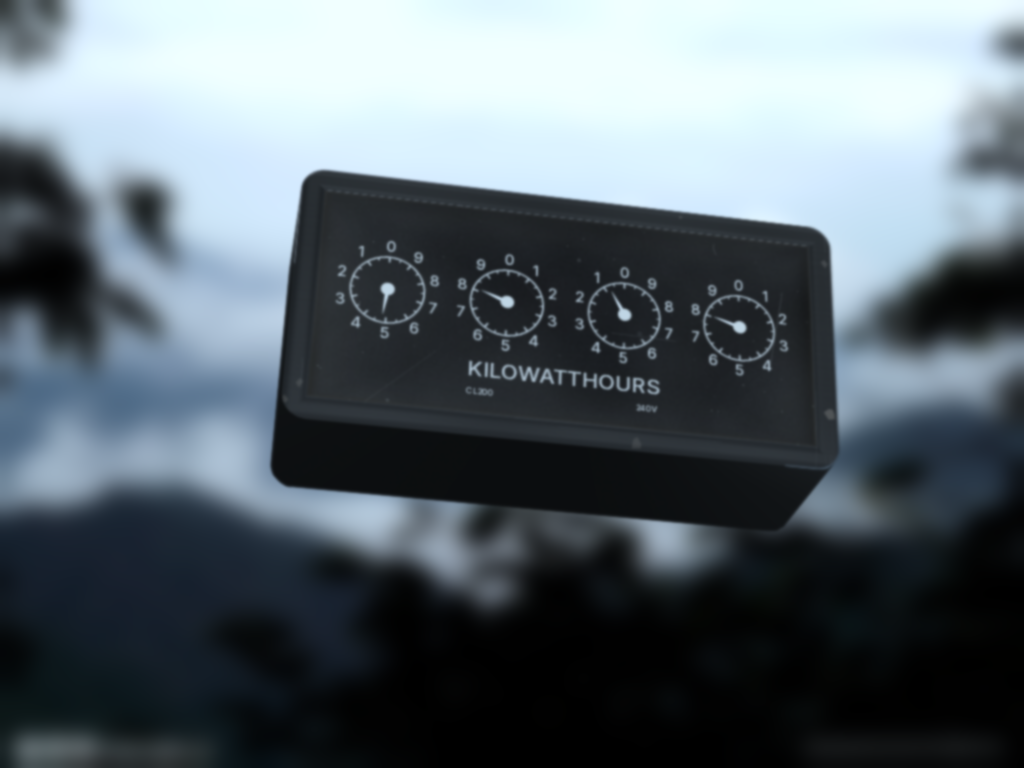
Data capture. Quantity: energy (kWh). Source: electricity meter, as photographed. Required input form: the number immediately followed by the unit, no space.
4808kWh
